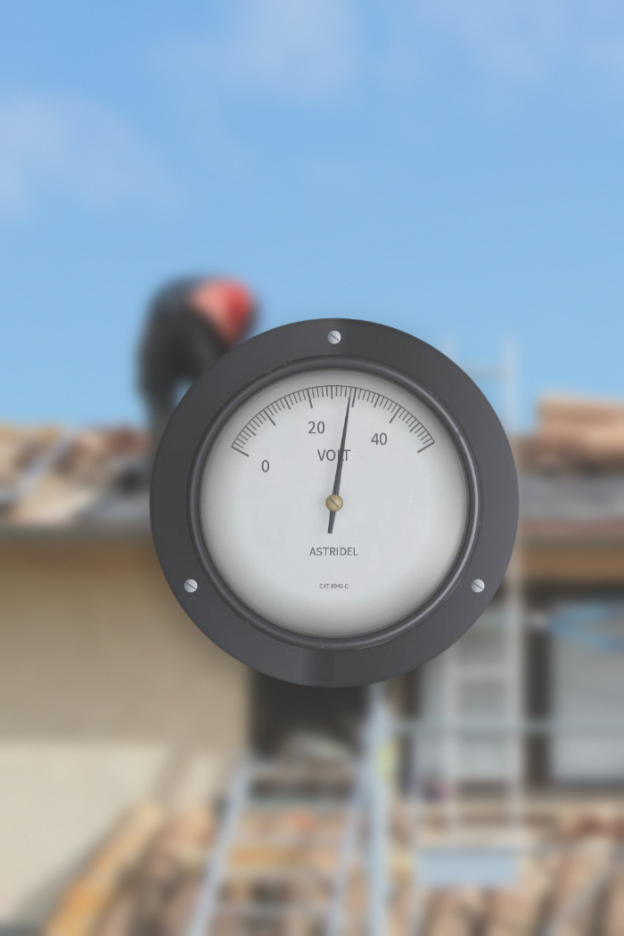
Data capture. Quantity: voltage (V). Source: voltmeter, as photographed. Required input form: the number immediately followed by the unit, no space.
29V
